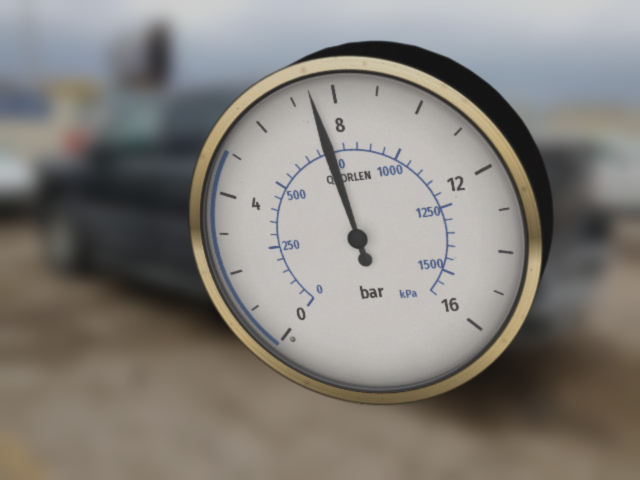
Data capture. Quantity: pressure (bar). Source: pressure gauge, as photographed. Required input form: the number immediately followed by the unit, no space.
7.5bar
